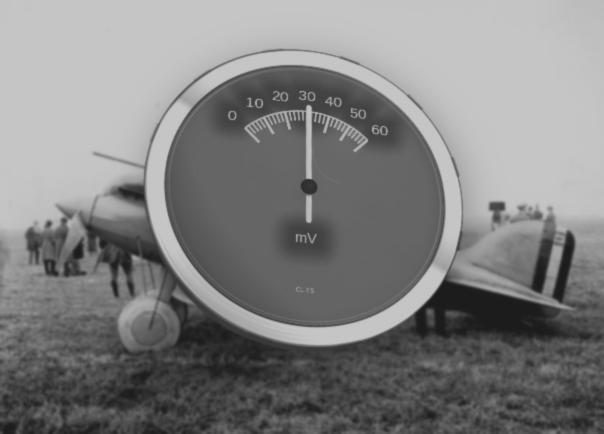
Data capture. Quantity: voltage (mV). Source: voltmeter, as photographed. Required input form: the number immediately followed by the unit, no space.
30mV
